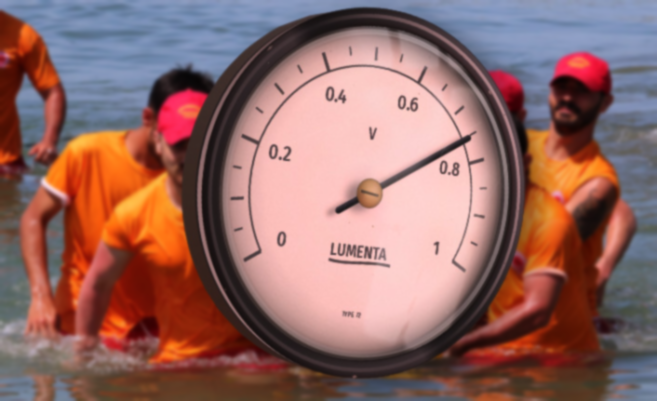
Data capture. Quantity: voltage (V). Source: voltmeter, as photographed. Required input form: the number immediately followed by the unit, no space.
0.75V
